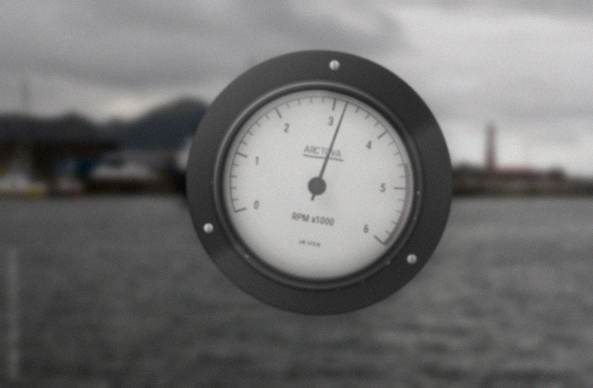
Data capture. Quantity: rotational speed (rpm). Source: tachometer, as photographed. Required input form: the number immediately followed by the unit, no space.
3200rpm
